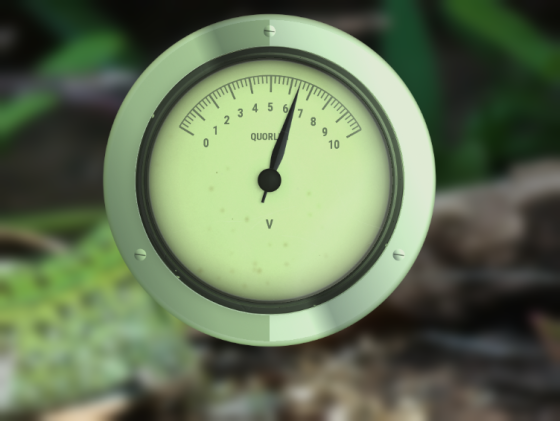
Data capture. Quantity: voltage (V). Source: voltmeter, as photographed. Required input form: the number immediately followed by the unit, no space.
6.4V
